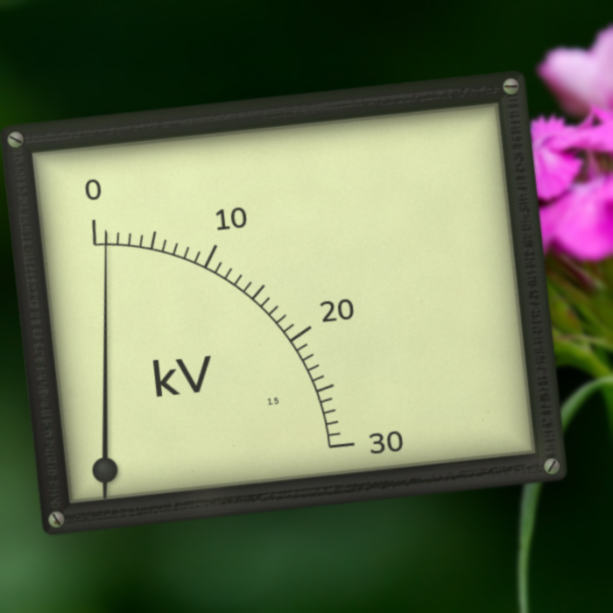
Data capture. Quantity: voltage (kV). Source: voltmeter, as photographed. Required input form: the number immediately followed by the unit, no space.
1kV
